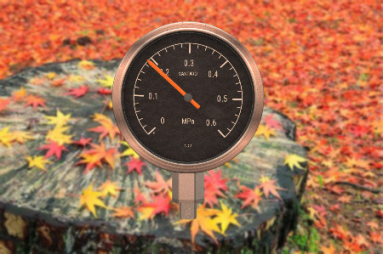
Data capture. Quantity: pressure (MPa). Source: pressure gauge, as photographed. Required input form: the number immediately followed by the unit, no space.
0.19MPa
